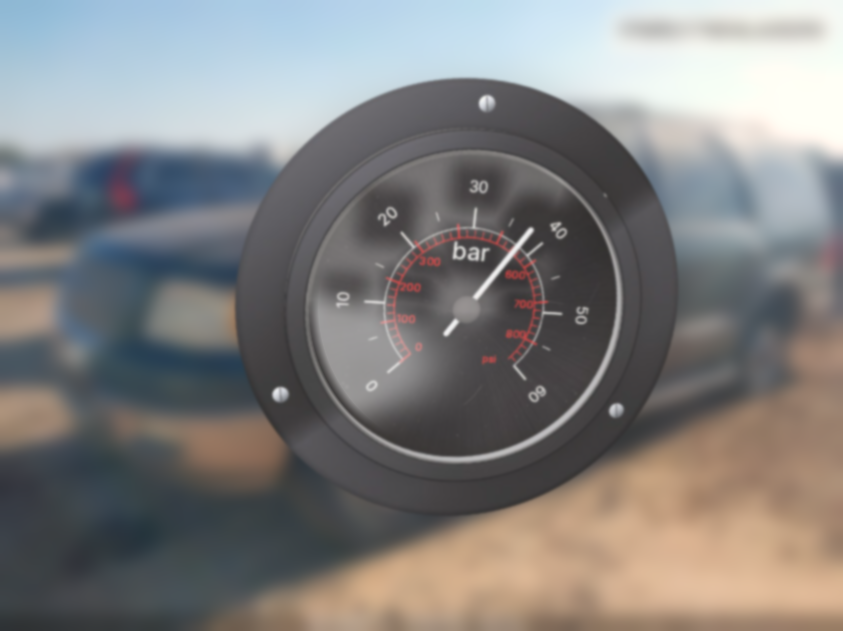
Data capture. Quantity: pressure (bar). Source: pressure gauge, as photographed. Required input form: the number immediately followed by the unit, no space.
37.5bar
